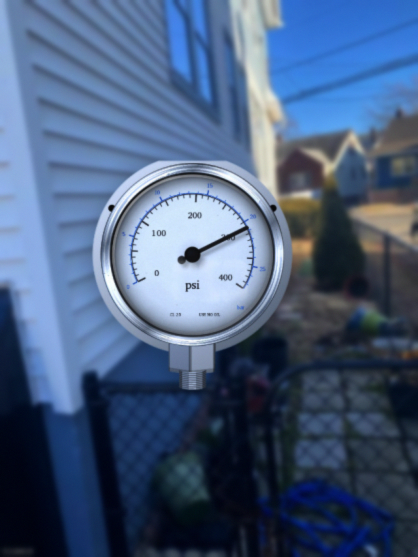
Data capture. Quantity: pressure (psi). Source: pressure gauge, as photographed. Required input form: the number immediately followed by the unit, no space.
300psi
